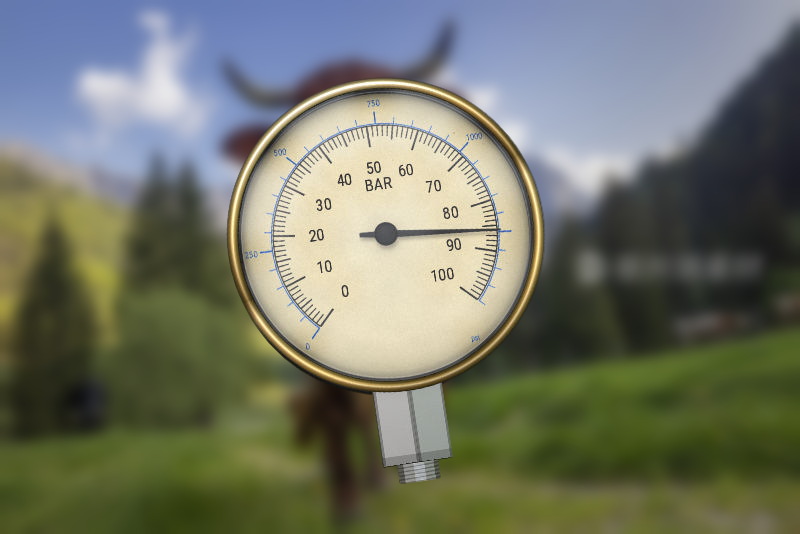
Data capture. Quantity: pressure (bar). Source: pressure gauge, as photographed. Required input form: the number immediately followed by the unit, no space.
86bar
